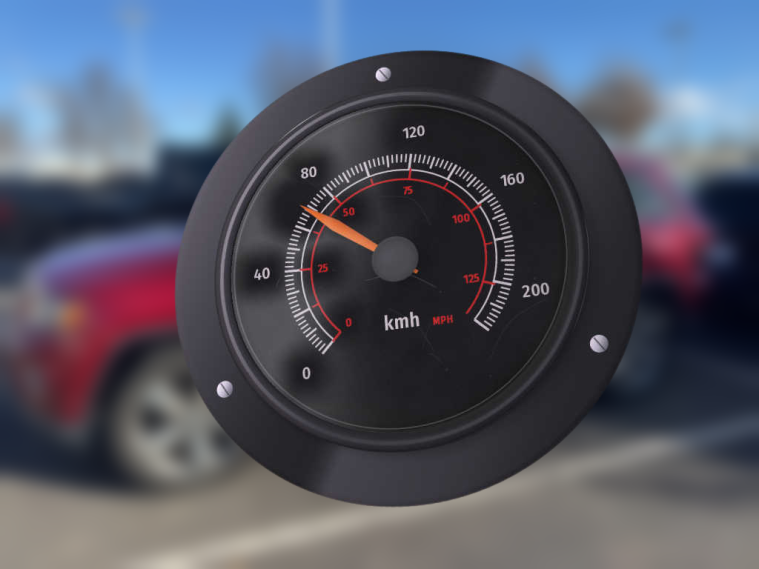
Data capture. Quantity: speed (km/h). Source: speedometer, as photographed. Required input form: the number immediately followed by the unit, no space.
68km/h
